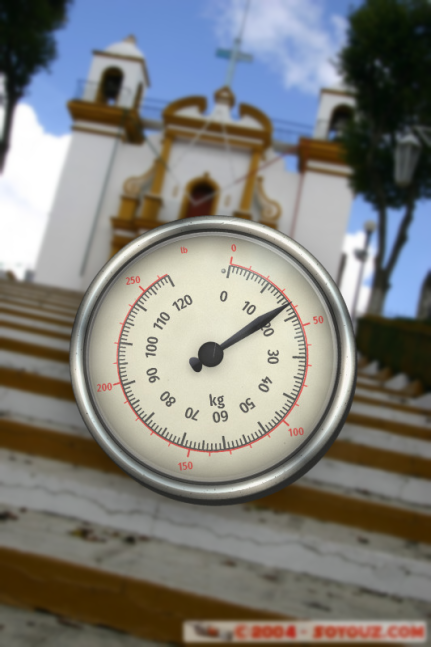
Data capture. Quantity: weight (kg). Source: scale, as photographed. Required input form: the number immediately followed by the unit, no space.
17kg
